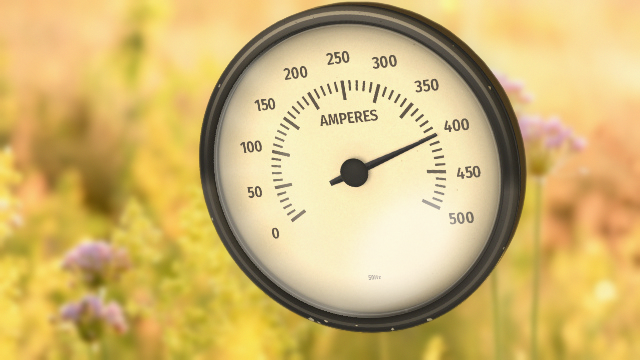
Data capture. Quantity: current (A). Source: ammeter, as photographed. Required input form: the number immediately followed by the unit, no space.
400A
